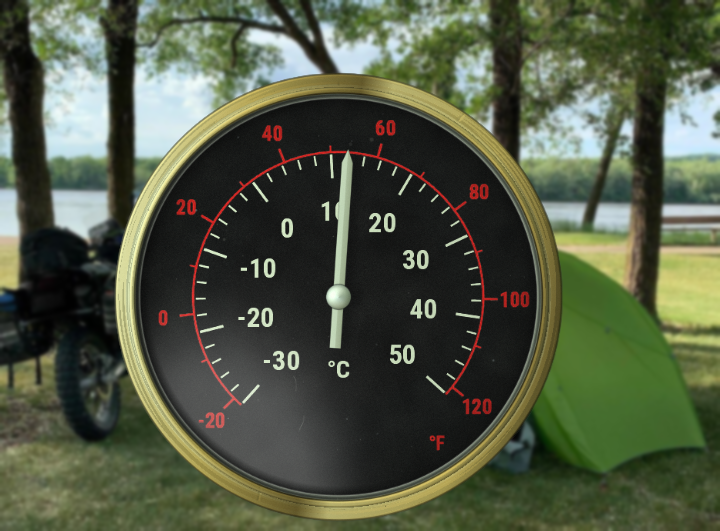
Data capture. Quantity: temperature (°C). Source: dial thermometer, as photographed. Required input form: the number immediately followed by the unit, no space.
12°C
